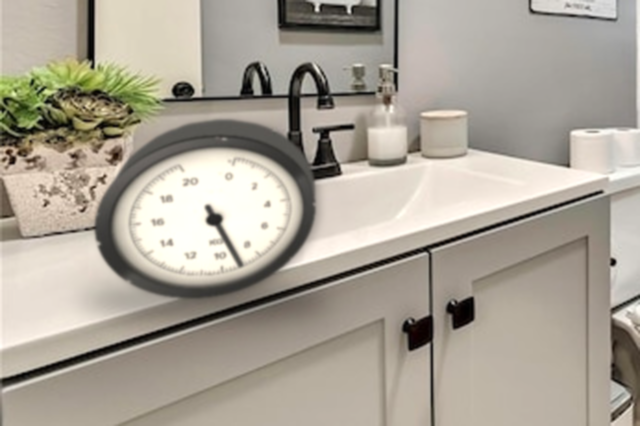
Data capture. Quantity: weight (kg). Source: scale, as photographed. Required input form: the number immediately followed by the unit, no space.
9kg
